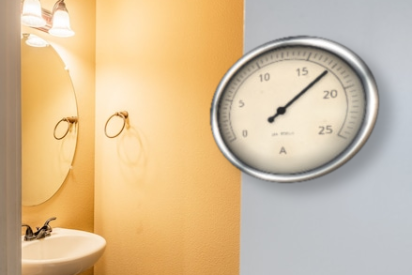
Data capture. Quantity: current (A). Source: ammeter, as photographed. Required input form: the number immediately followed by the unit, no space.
17.5A
